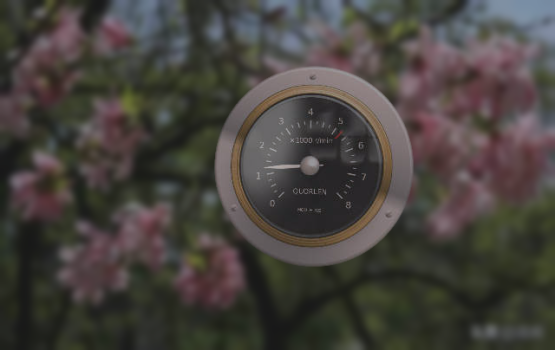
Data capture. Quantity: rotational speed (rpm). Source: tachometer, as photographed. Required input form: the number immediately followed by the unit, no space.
1250rpm
